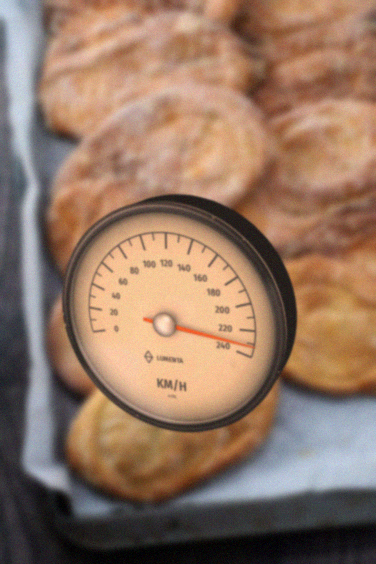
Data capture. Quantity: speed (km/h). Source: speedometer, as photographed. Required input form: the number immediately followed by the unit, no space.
230km/h
